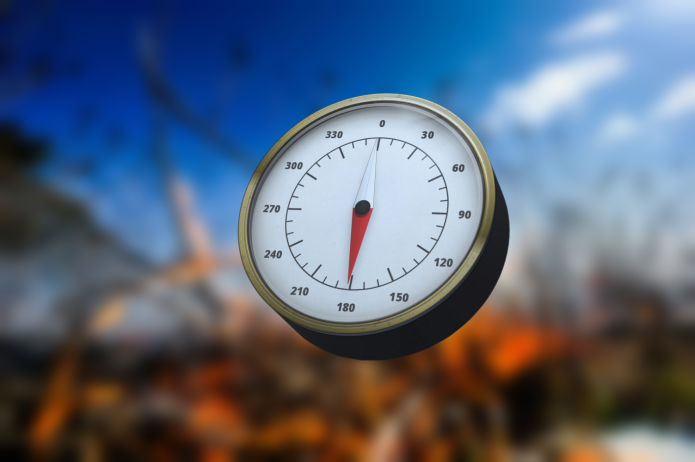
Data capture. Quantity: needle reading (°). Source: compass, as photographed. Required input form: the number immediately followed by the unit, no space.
180°
